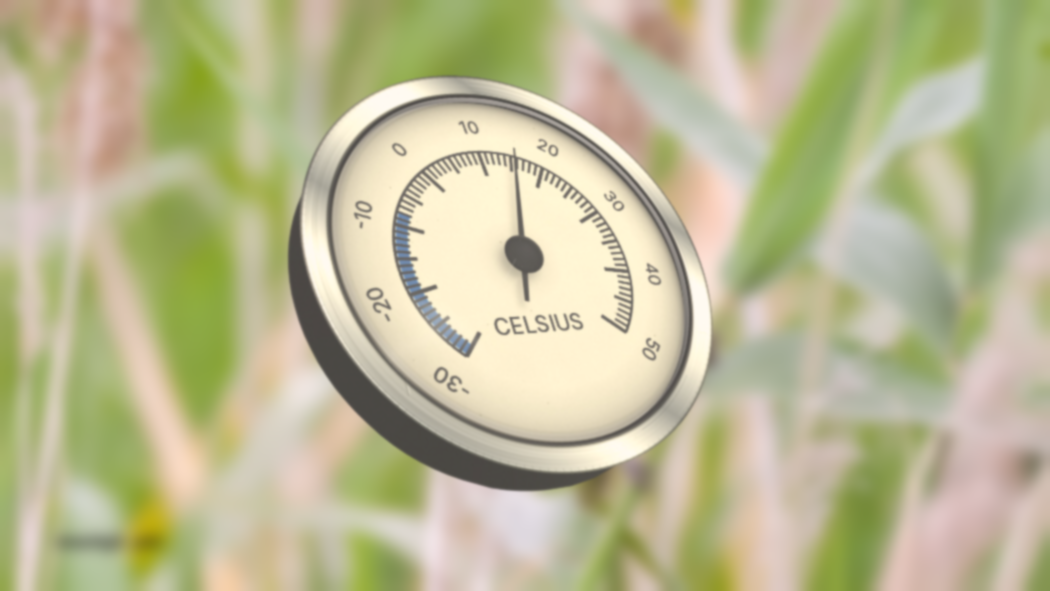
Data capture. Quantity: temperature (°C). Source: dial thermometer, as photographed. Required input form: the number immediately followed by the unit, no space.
15°C
